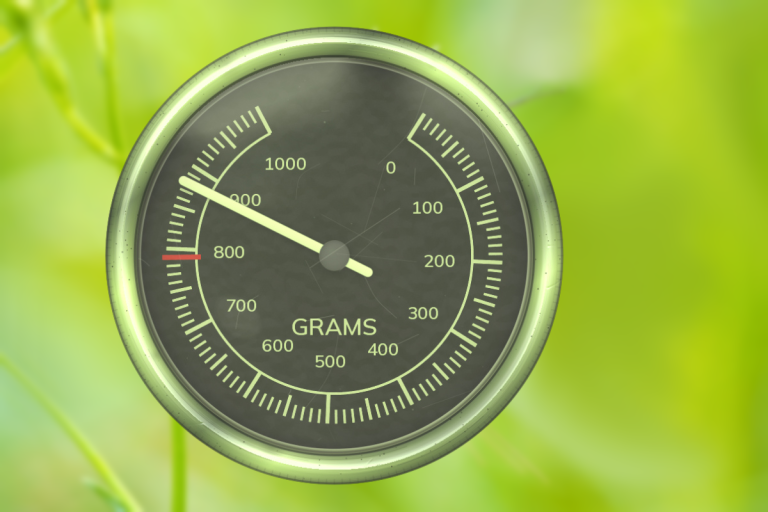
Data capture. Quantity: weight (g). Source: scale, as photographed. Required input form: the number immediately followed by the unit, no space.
880g
